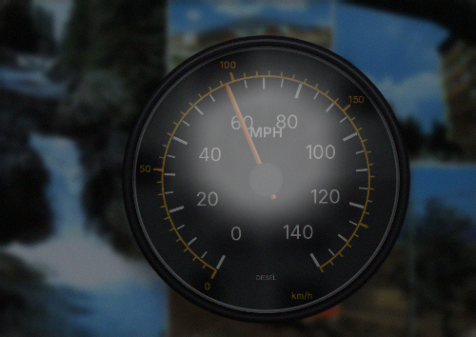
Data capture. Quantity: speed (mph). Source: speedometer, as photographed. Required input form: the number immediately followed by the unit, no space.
60mph
